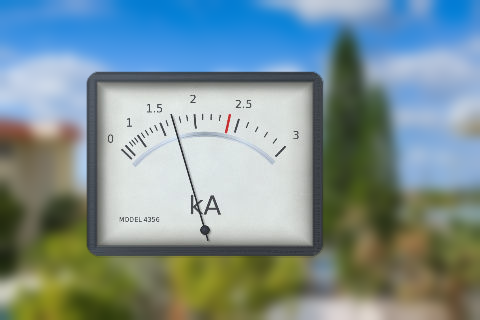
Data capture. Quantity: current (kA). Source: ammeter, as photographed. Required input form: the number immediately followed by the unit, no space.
1.7kA
